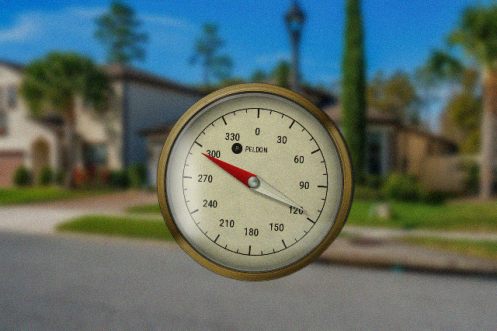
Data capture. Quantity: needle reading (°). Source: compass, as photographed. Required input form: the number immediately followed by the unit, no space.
295°
